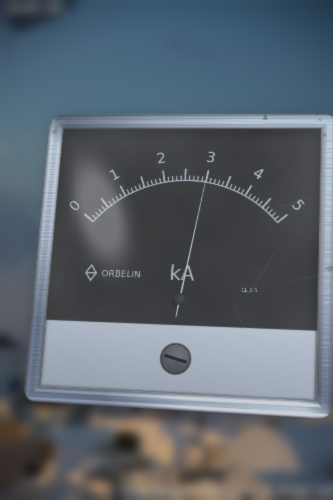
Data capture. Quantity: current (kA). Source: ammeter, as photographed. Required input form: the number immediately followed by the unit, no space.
3kA
